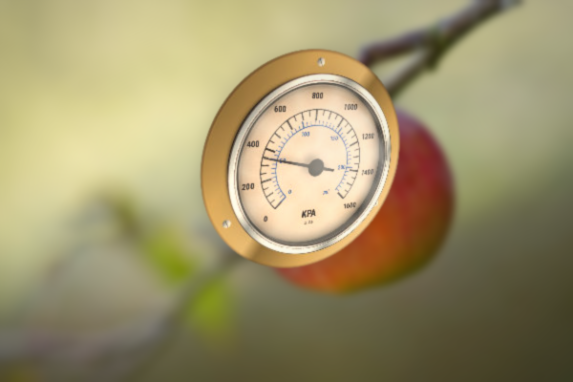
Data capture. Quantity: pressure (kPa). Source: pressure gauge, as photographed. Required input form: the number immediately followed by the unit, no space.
350kPa
